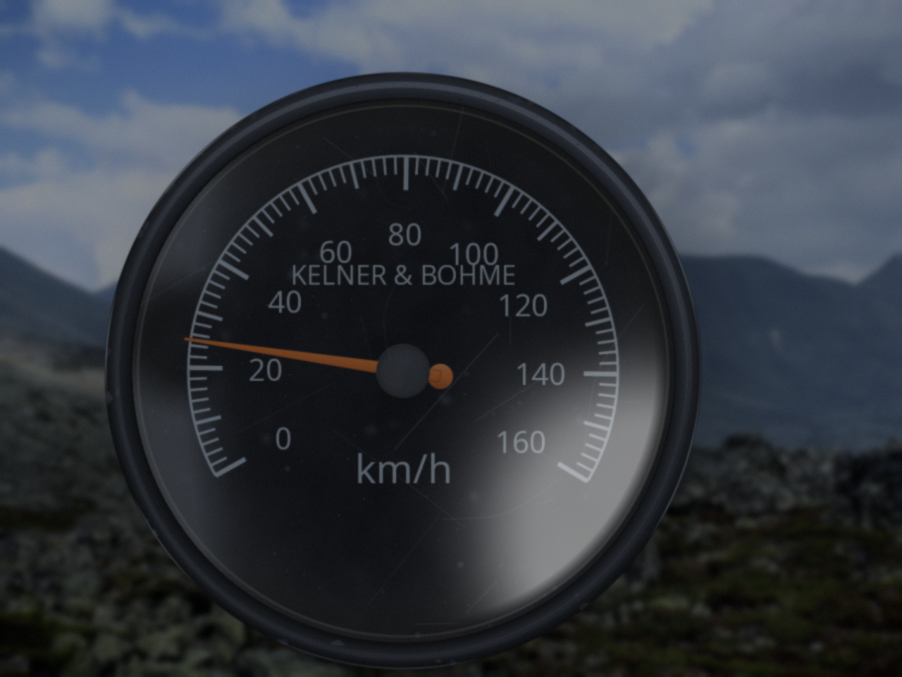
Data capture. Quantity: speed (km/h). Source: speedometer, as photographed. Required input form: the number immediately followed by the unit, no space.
25km/h
